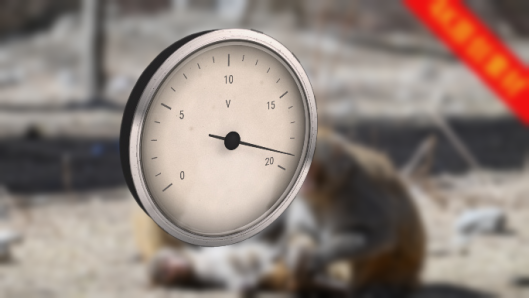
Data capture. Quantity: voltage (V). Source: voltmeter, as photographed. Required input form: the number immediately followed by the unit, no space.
19V
